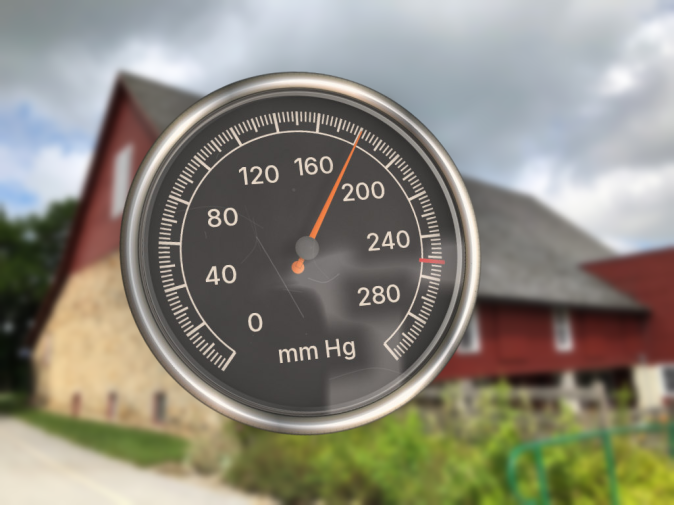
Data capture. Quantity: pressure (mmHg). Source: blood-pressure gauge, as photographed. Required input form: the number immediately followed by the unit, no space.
180mmHg
